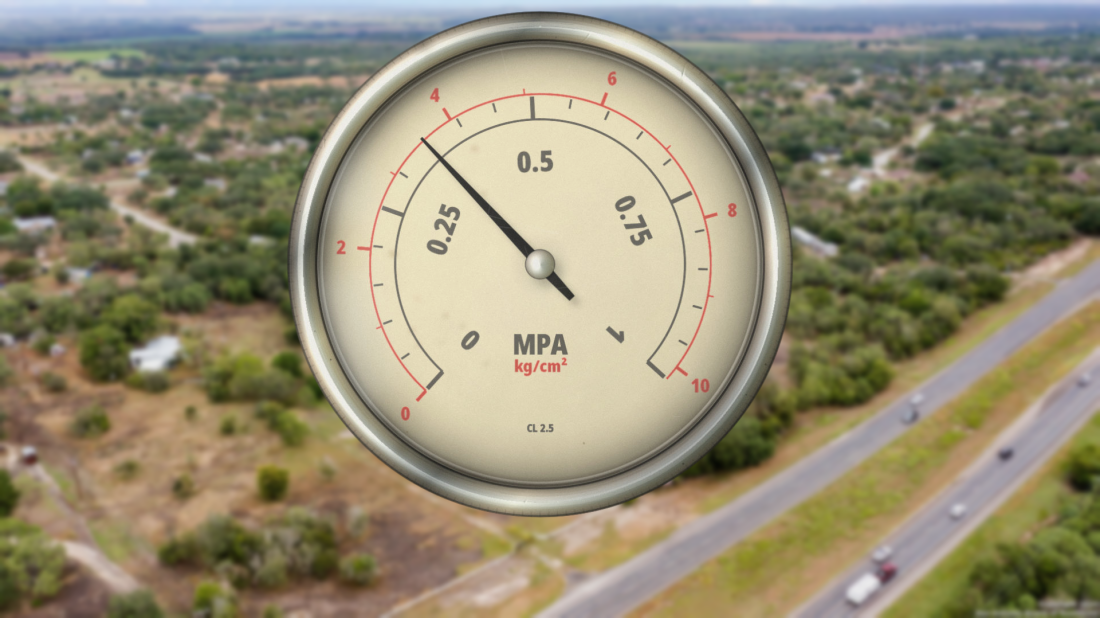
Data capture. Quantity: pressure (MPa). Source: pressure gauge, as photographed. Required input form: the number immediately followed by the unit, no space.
0.35MPa
